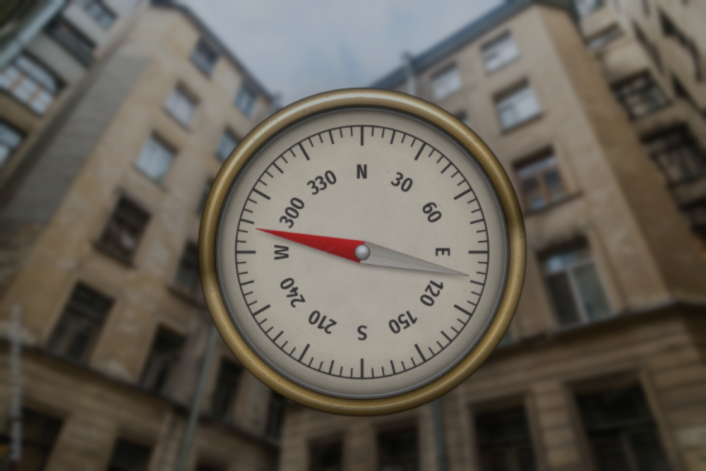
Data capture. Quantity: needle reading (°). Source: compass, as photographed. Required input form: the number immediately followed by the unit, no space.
282.5°
